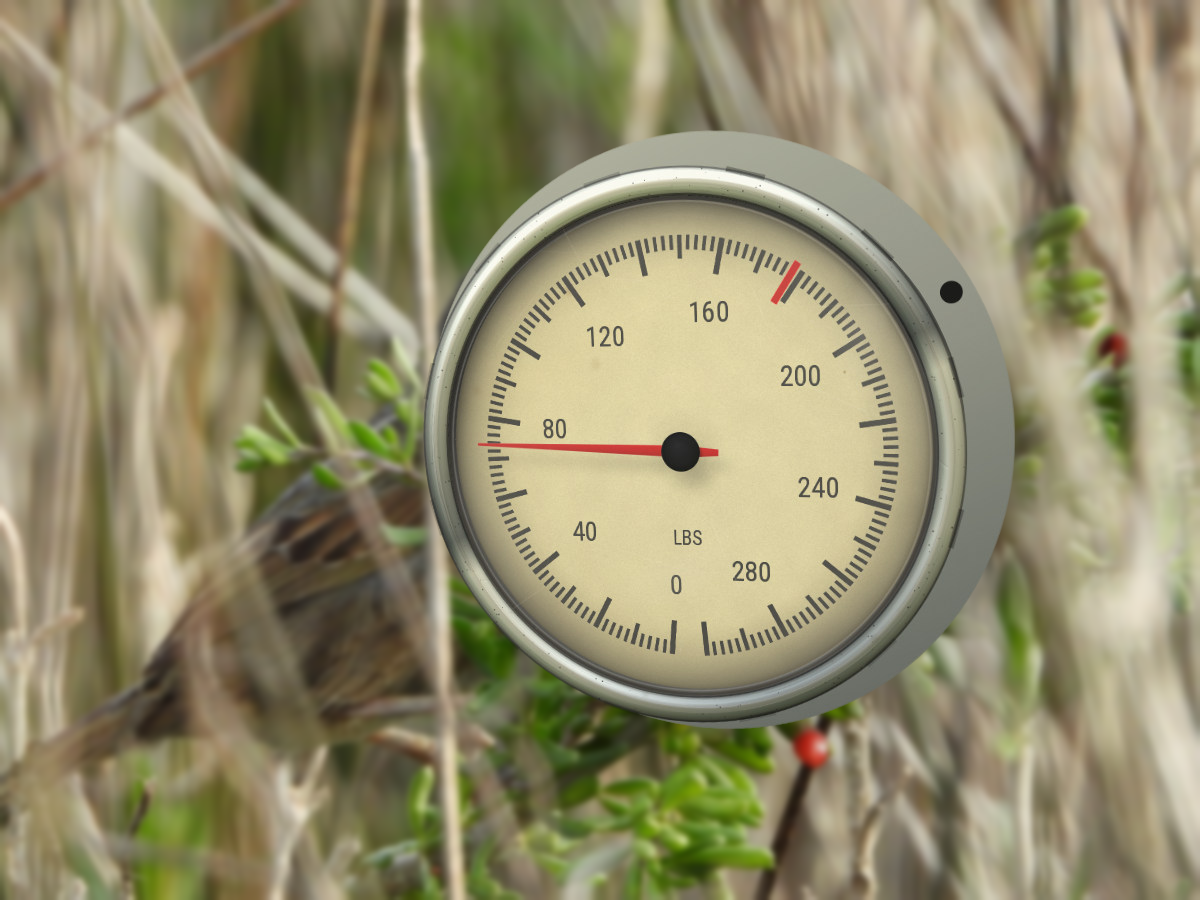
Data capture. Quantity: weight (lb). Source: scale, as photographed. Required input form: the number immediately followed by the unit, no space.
74lb
